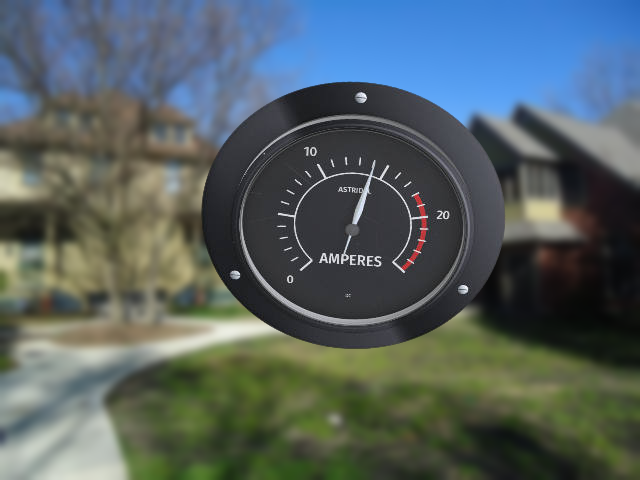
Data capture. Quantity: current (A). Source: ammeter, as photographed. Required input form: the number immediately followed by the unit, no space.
14A
